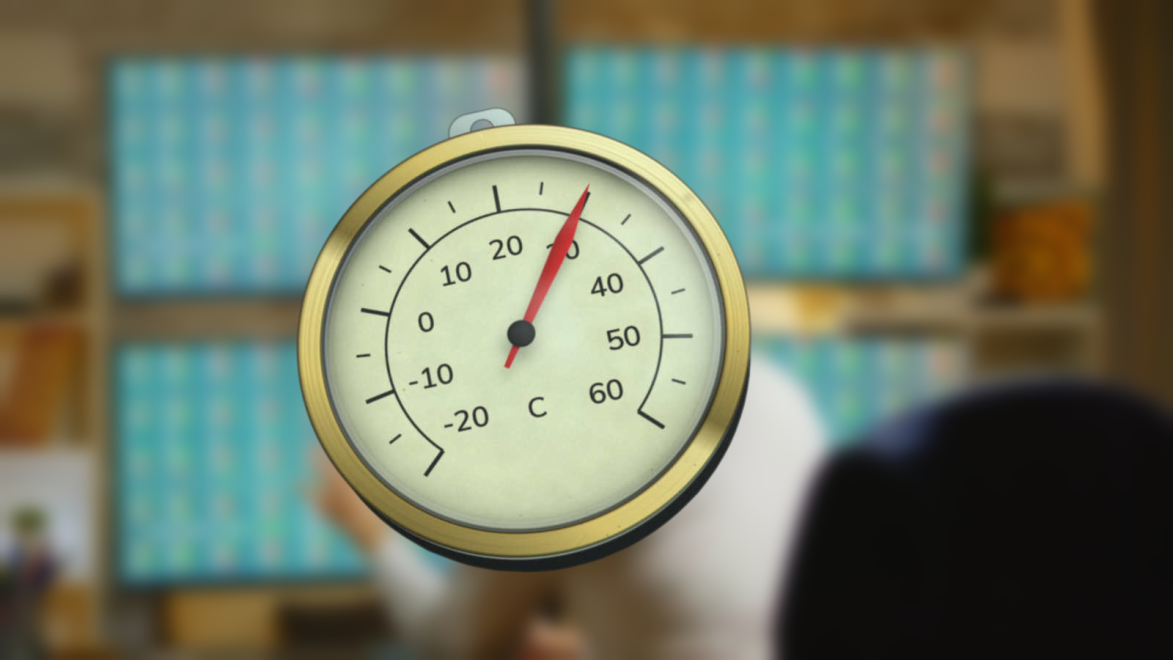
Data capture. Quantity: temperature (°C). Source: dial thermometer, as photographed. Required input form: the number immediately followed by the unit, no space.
30°C
